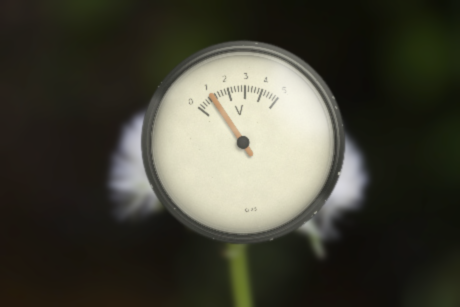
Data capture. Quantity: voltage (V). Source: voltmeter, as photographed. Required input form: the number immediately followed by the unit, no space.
1V
